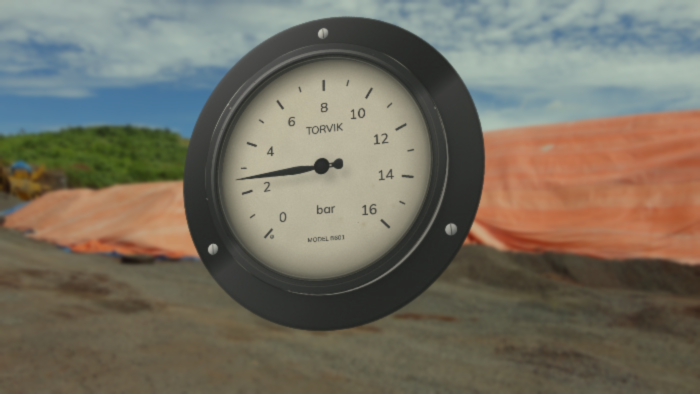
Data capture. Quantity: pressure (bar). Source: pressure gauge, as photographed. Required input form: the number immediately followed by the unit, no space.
2.5bar
